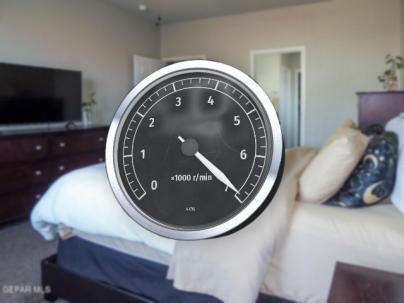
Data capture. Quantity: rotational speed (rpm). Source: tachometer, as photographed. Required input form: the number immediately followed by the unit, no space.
6900rpm
